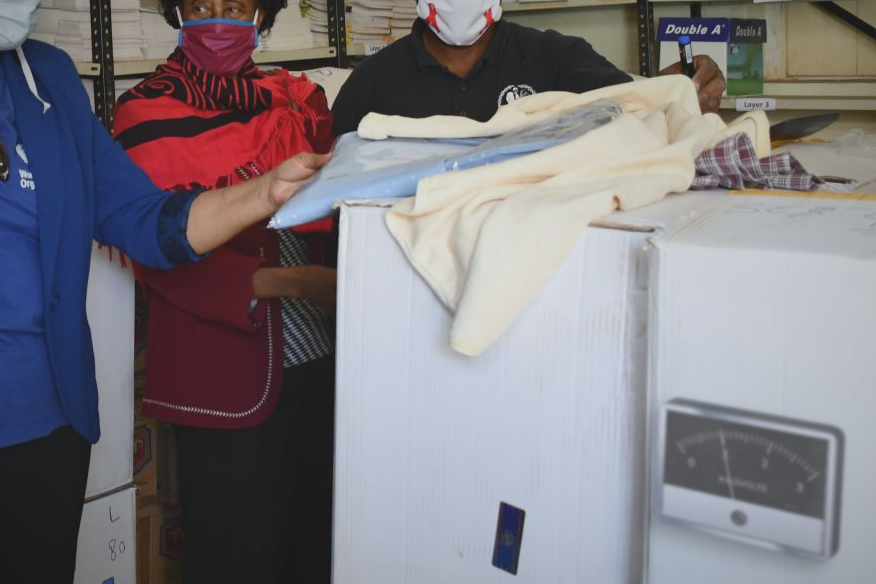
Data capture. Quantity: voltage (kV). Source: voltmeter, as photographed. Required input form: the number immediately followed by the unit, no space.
1kV
